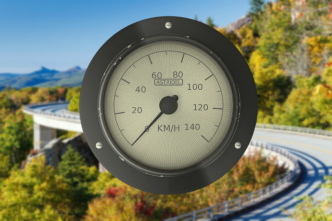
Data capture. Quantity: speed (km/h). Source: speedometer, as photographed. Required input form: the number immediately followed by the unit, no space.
0km/h
